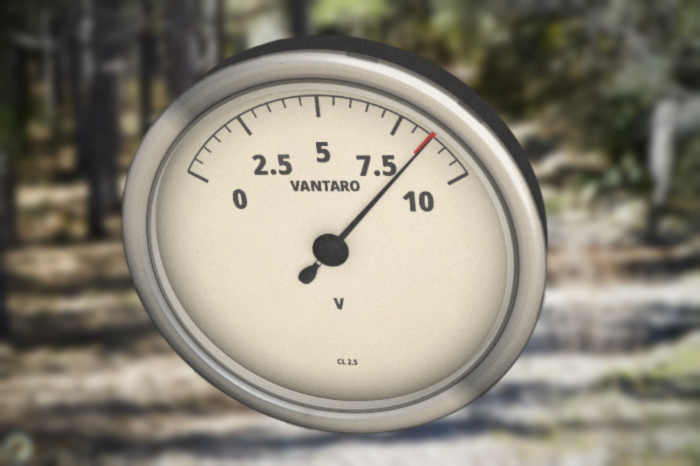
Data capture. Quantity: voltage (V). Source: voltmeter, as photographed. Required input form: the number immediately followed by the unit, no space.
8.5V
